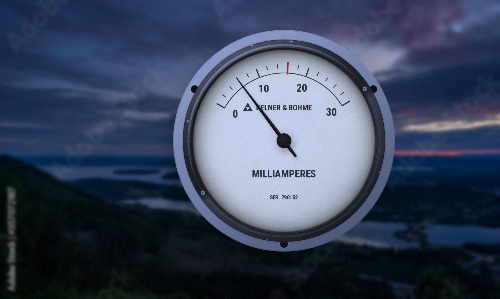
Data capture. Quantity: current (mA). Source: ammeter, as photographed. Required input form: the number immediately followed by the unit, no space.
6mA
